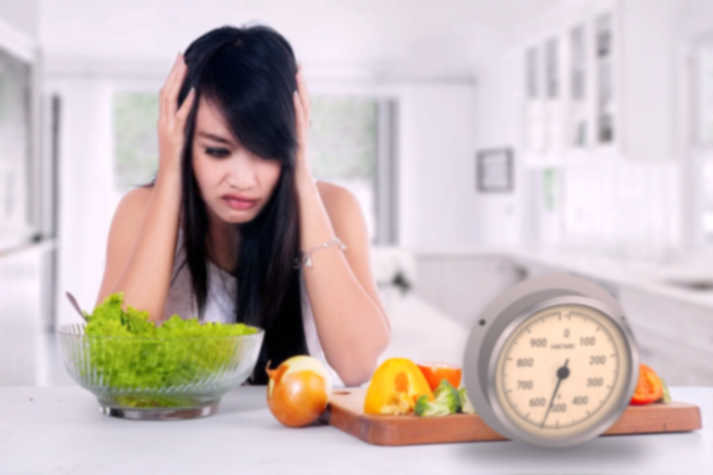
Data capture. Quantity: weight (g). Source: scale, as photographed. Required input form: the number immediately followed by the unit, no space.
550g
